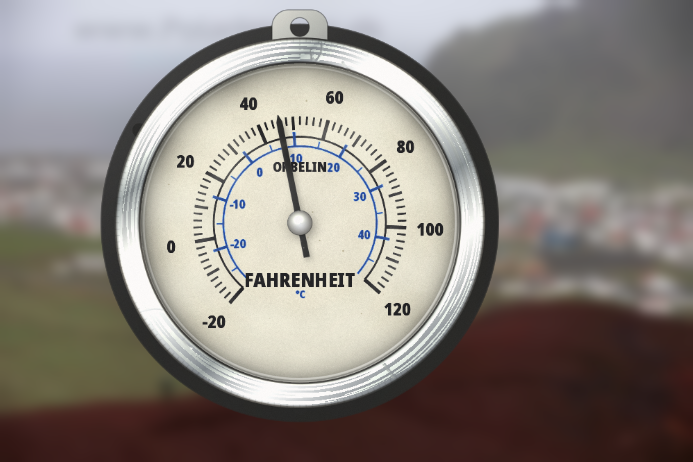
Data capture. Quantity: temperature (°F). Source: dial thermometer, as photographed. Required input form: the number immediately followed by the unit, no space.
46°F
